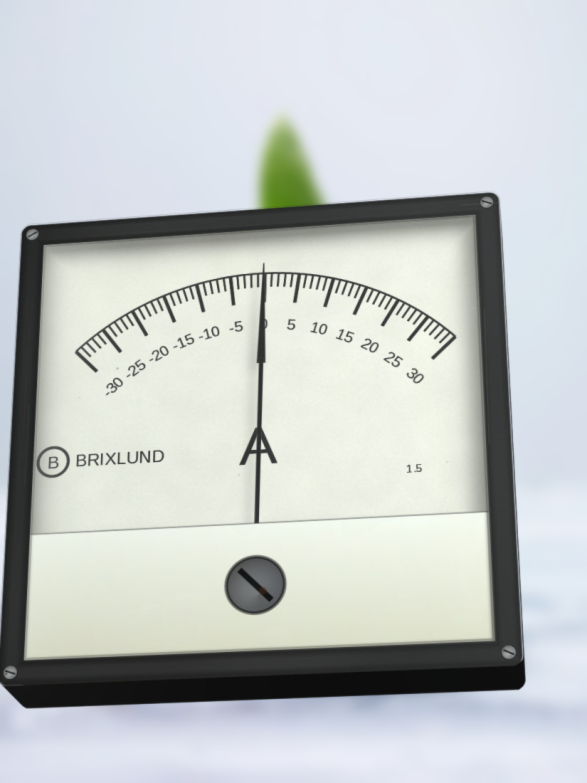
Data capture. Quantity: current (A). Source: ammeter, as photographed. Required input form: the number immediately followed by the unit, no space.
0A
